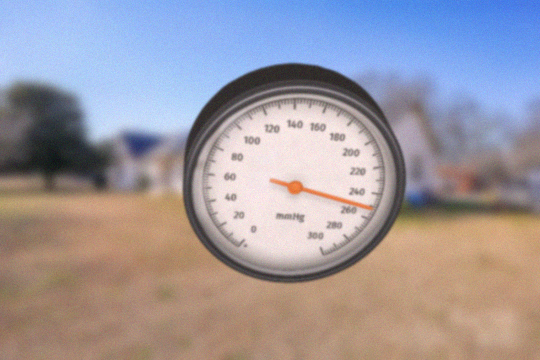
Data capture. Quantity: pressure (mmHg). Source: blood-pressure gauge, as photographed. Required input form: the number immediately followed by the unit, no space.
250mmHg
